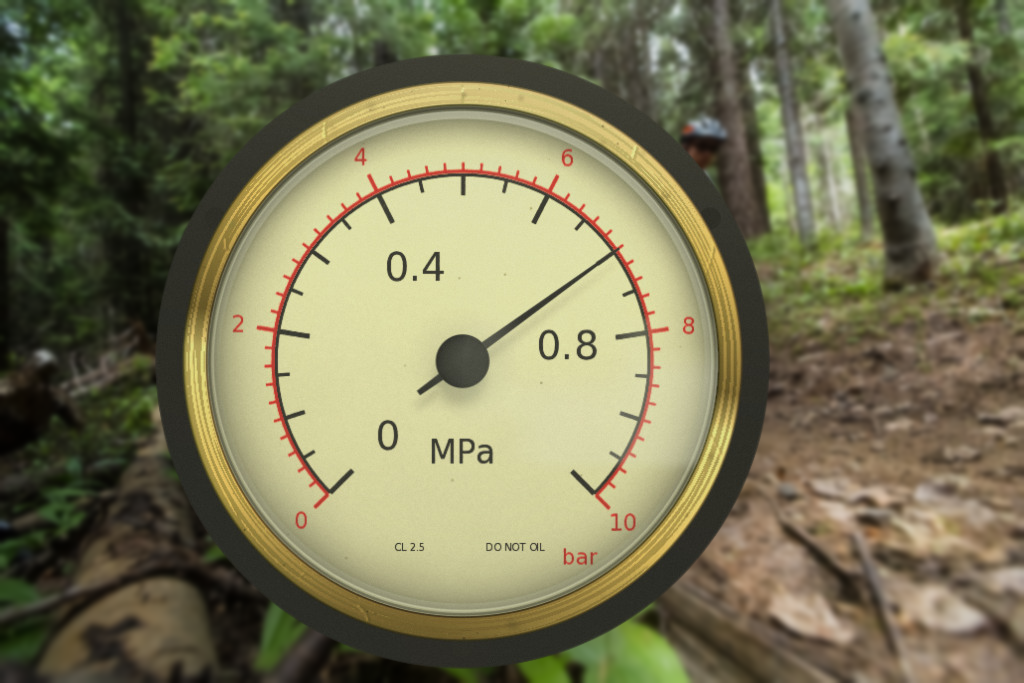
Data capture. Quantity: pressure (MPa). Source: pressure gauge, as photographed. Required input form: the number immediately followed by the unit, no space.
0.7MPa
